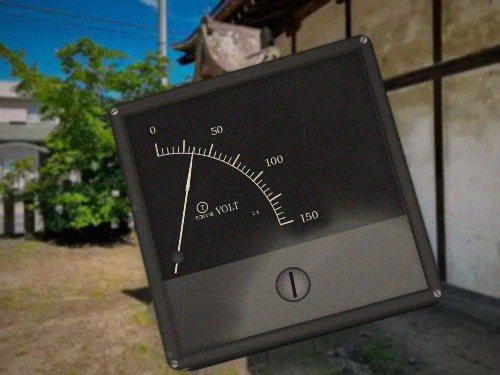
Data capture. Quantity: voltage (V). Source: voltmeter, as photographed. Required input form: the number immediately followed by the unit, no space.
35V
